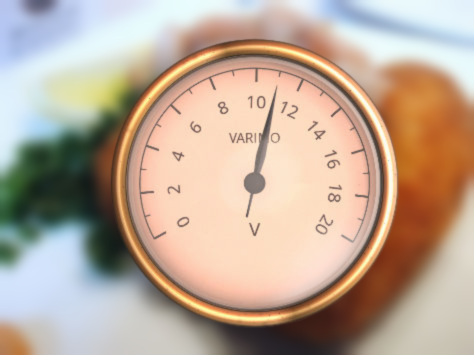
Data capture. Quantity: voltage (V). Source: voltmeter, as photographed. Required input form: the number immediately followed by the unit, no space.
11V
